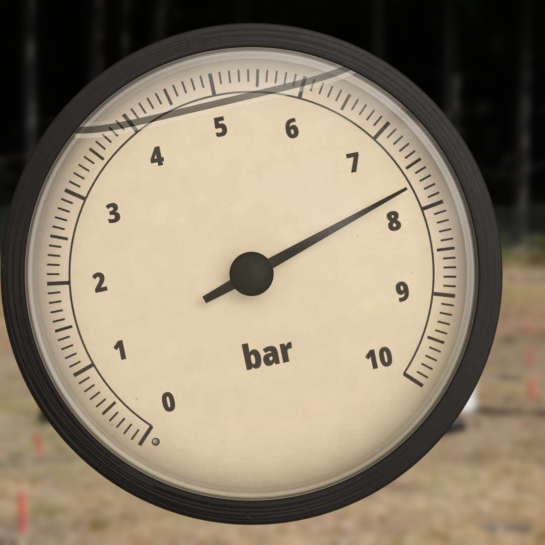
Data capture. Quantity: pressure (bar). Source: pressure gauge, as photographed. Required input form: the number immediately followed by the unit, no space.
7.7bar
